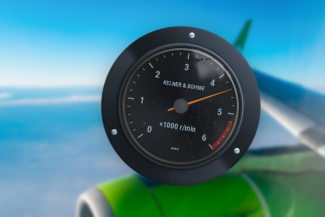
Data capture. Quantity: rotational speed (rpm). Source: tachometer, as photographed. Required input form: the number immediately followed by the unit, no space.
4400rpm
